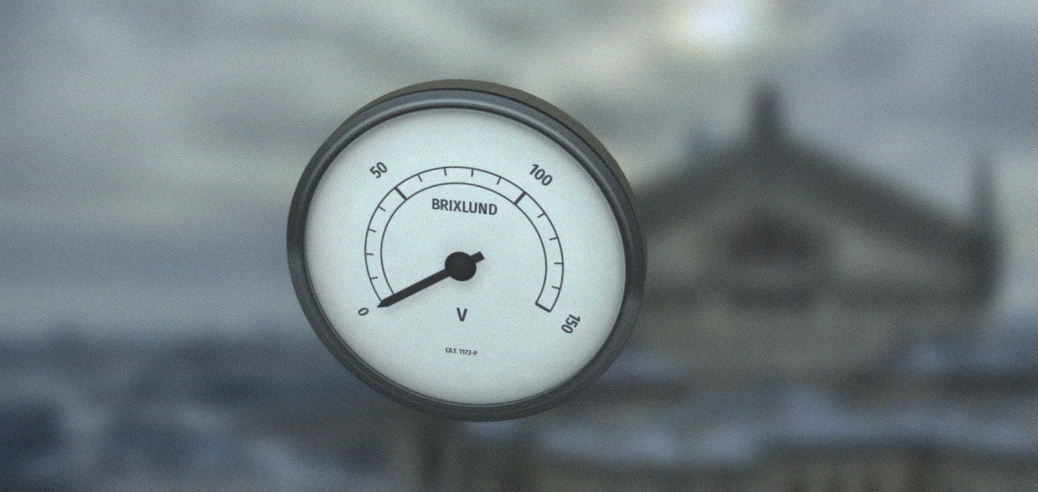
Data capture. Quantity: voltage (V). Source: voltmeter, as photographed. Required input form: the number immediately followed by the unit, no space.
0V
